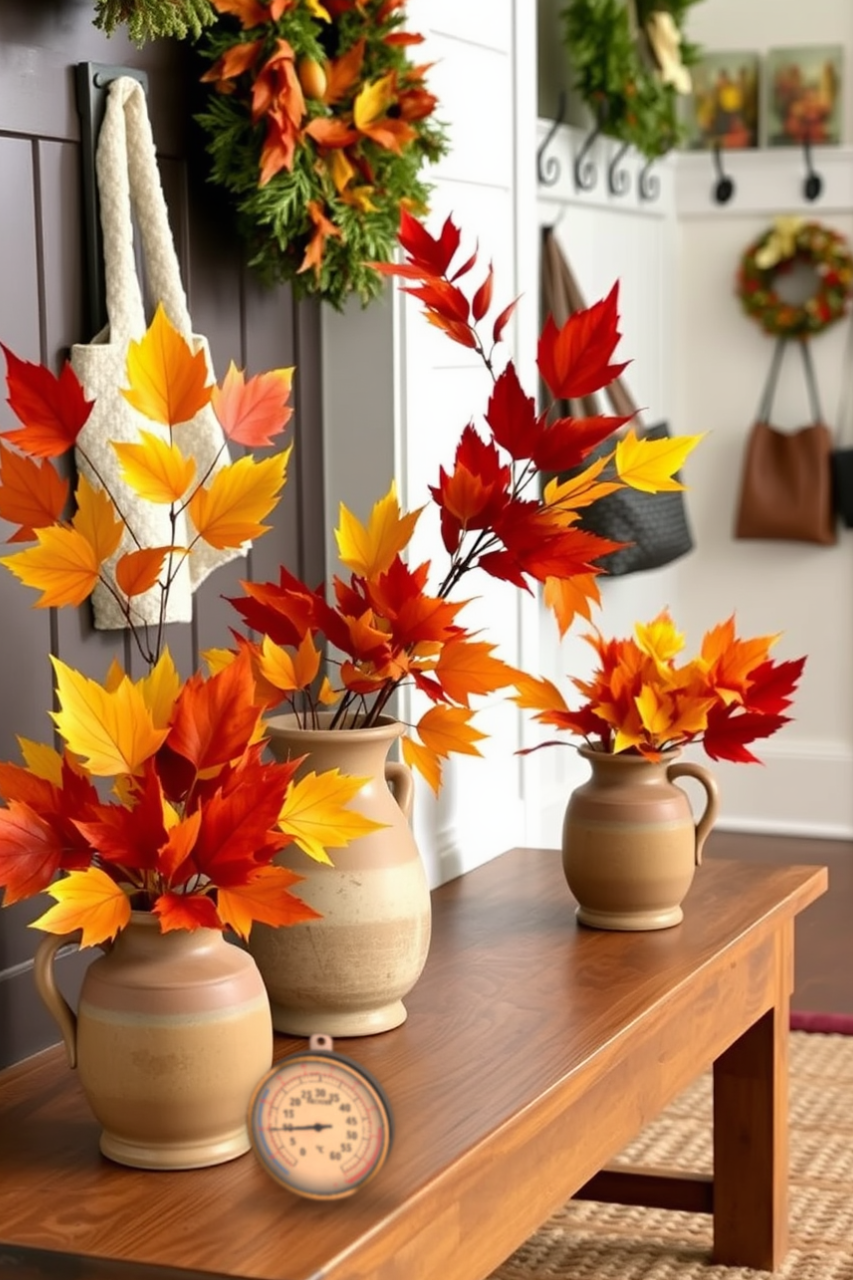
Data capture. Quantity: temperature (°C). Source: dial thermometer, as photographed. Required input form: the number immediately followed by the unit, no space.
10°C
